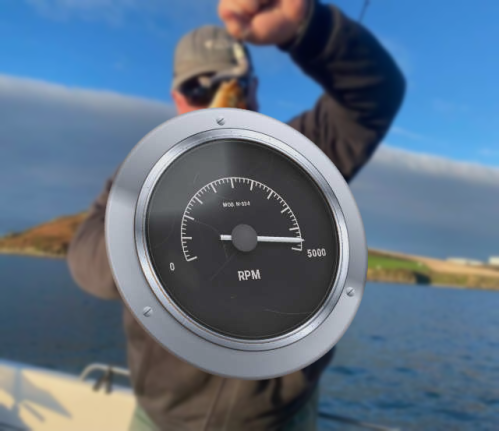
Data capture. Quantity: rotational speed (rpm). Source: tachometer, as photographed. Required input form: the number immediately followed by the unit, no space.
4800rpm
